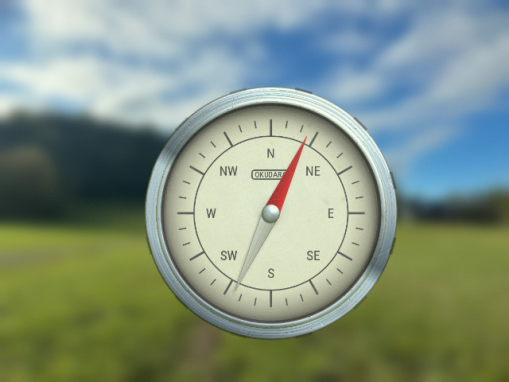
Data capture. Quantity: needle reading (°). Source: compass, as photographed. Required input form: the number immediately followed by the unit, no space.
25°
